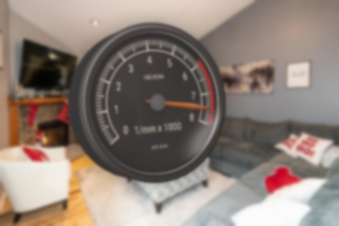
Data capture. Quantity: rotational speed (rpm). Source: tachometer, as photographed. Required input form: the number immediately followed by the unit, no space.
7500rpm
